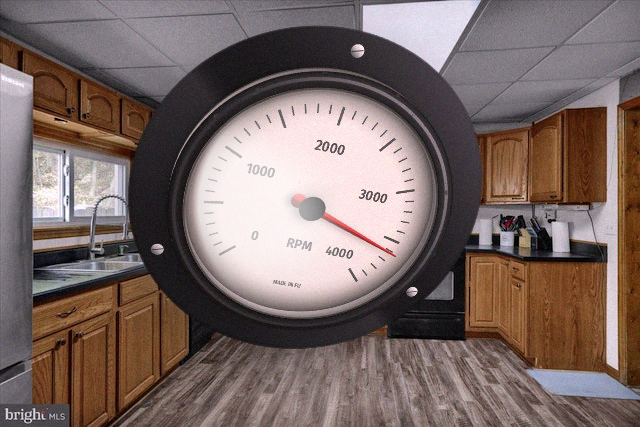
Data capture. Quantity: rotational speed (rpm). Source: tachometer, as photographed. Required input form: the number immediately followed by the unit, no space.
3600rpm
